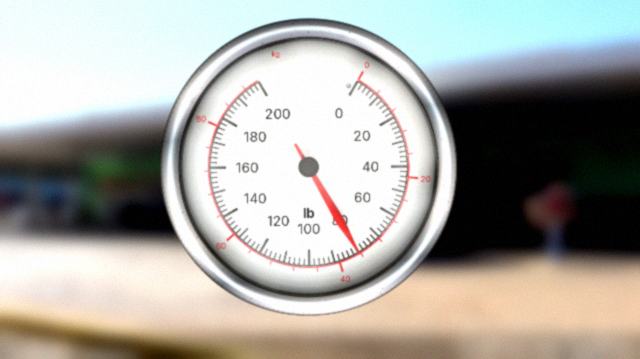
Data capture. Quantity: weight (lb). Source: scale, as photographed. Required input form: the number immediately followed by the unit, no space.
80lb
